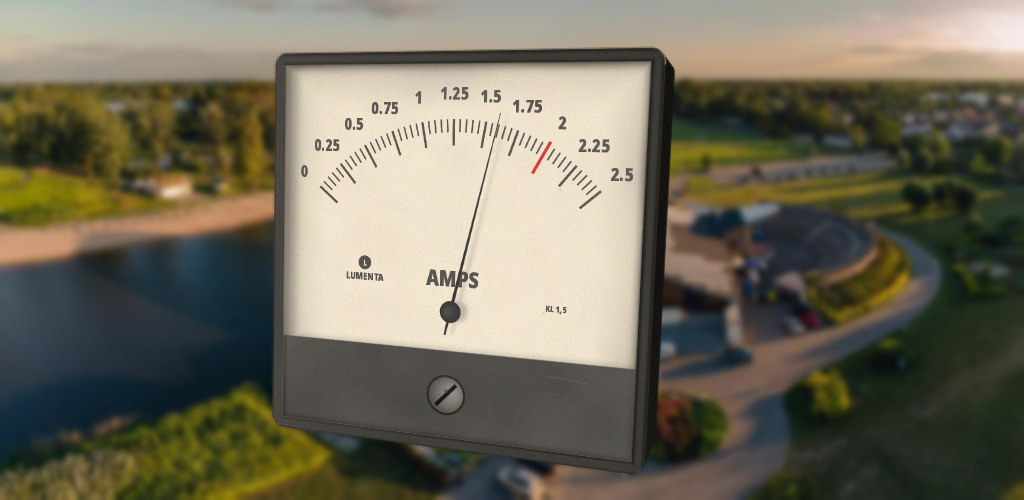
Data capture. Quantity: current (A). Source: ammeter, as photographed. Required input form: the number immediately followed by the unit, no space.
1.6A
